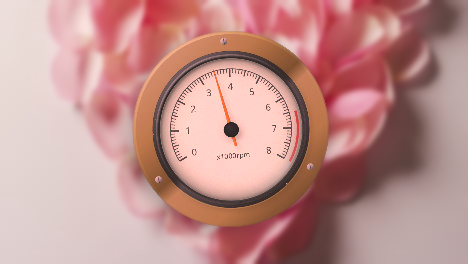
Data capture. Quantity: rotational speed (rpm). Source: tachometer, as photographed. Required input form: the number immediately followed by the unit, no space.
3500rpm
